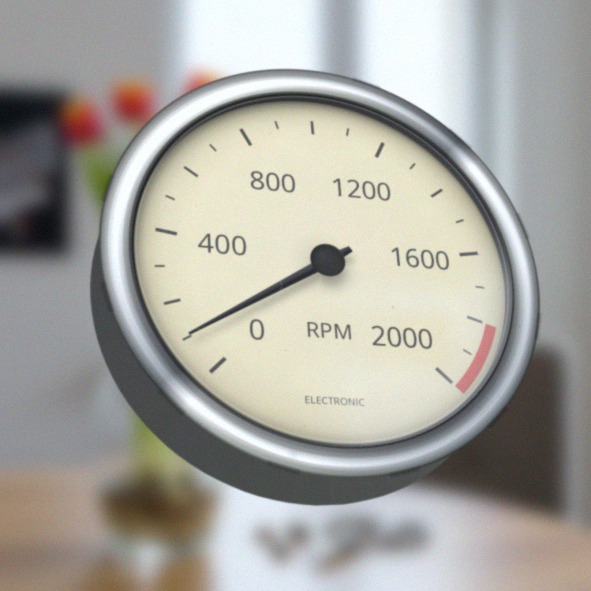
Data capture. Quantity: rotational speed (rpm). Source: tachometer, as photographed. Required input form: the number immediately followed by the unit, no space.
100rpm
